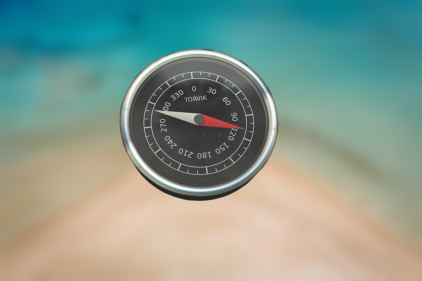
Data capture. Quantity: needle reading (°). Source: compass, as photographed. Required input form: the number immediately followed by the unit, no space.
110°
